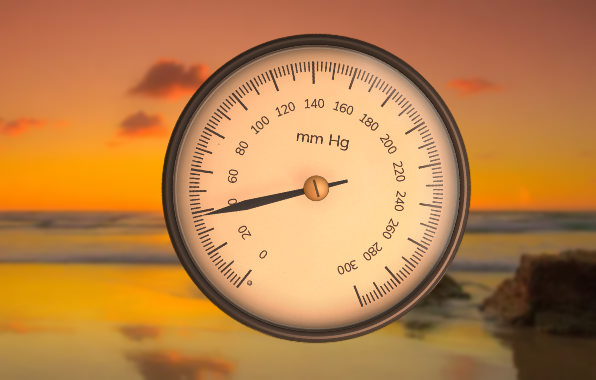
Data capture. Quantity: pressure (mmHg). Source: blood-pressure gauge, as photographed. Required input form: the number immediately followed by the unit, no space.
38mmHg
